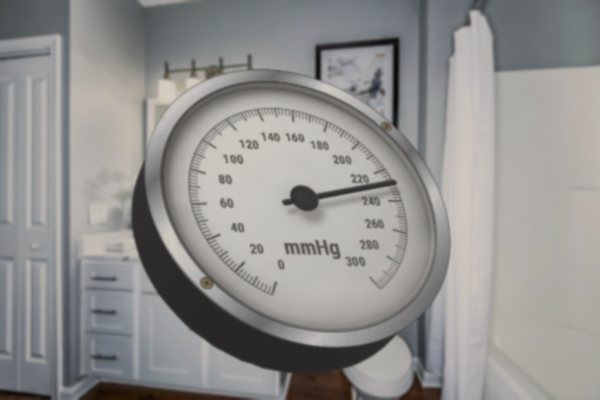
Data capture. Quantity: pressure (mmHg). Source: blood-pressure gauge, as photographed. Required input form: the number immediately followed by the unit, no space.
230mmHg
